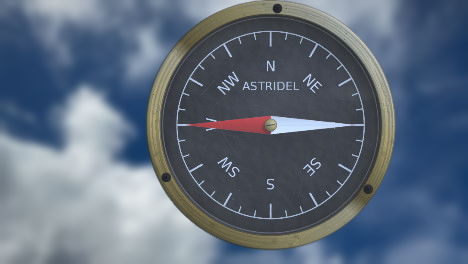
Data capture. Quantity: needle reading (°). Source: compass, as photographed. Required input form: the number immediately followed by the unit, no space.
270°
